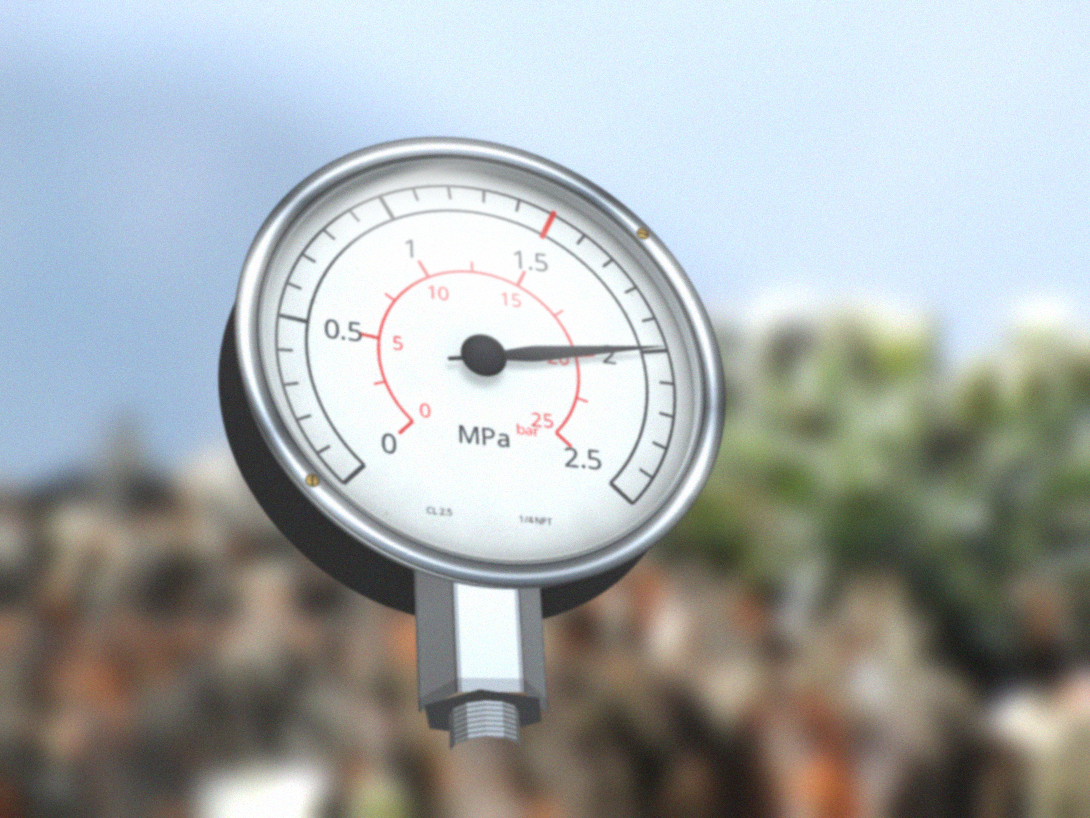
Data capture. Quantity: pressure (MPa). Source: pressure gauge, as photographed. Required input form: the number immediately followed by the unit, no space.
2MPa
